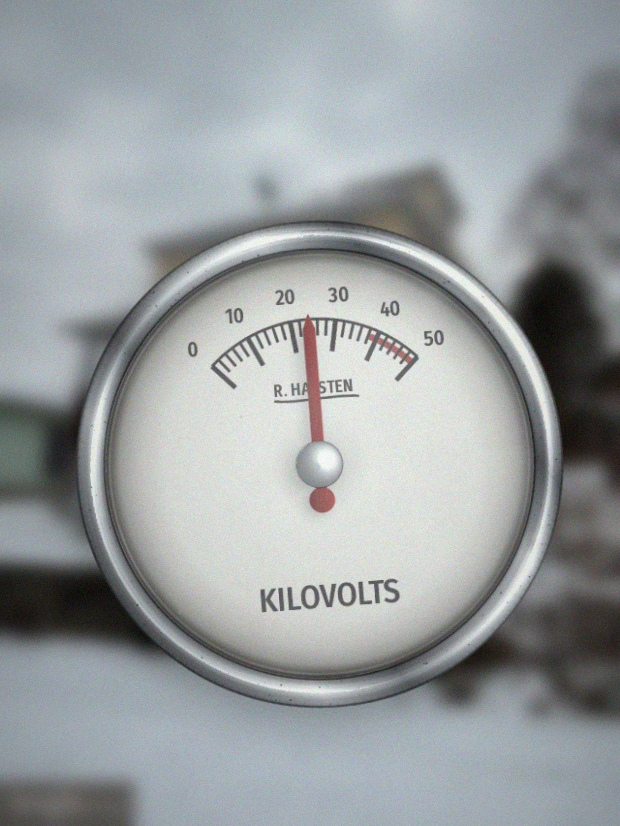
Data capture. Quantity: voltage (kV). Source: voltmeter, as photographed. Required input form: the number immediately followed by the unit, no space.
24kV
